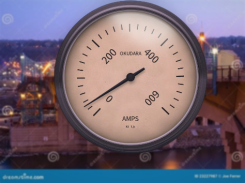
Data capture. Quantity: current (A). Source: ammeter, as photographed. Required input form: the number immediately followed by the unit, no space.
30A
